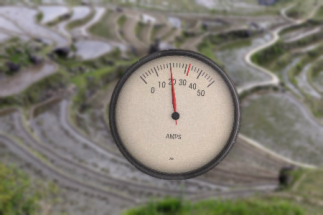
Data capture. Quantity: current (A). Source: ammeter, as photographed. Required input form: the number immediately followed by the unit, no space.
20A
